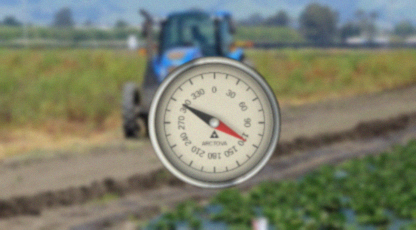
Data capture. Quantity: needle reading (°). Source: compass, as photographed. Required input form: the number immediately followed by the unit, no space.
120°
